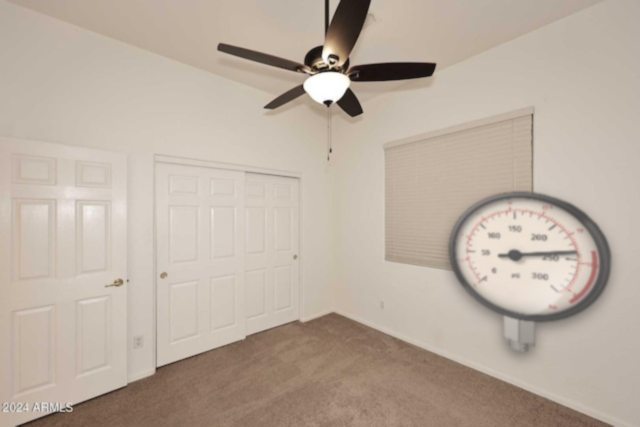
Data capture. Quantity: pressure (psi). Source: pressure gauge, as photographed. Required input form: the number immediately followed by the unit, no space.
240psi
